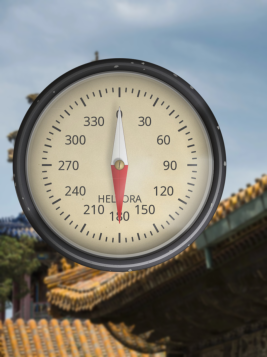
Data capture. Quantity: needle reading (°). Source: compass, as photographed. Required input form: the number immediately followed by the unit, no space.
180°
